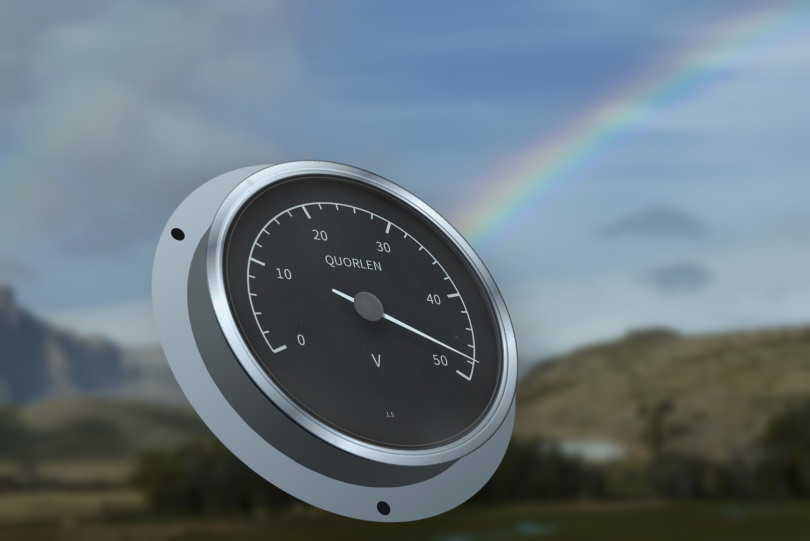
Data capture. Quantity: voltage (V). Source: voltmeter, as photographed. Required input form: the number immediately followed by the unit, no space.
48V
